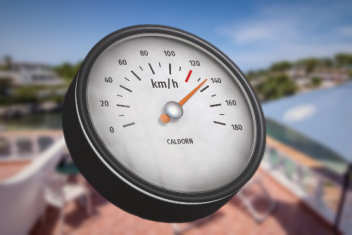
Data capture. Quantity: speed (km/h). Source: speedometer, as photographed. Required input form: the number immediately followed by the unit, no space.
135km/h
